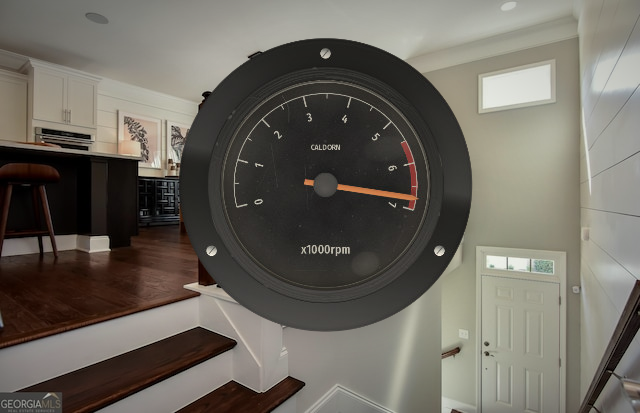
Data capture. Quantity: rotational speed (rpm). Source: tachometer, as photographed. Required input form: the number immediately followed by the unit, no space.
6750rpm
